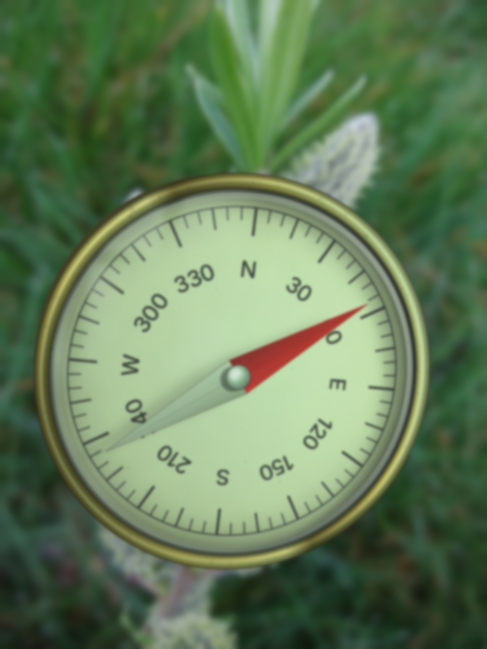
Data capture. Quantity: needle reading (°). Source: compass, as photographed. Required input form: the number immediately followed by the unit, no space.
55°
